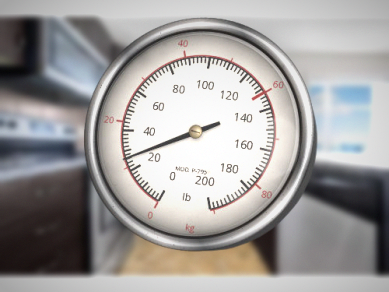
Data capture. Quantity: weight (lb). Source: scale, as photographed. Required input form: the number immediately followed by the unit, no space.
26lb
